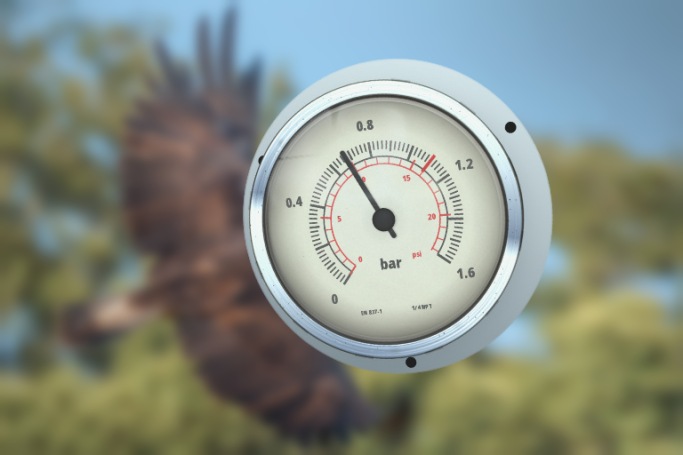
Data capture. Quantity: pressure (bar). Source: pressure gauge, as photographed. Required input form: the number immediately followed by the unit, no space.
0.68bar
